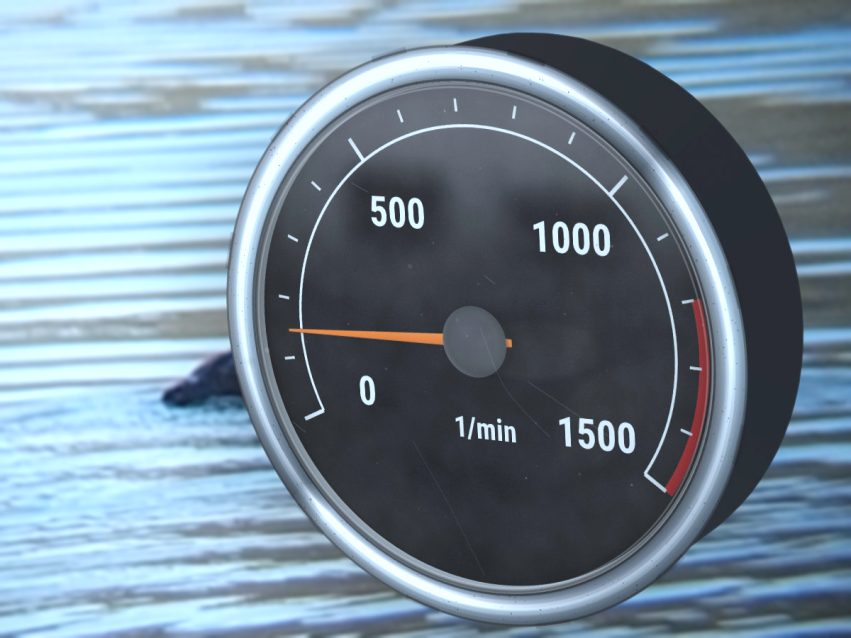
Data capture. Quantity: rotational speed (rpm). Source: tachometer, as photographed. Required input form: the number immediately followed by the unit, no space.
150rpm
